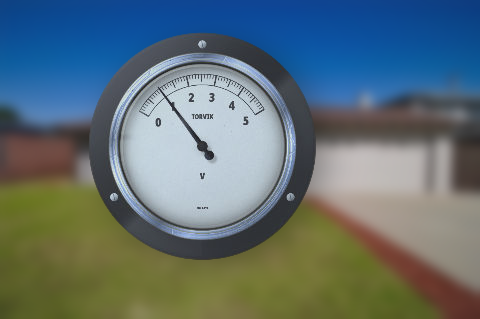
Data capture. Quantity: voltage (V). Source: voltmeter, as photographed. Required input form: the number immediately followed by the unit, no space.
1V
